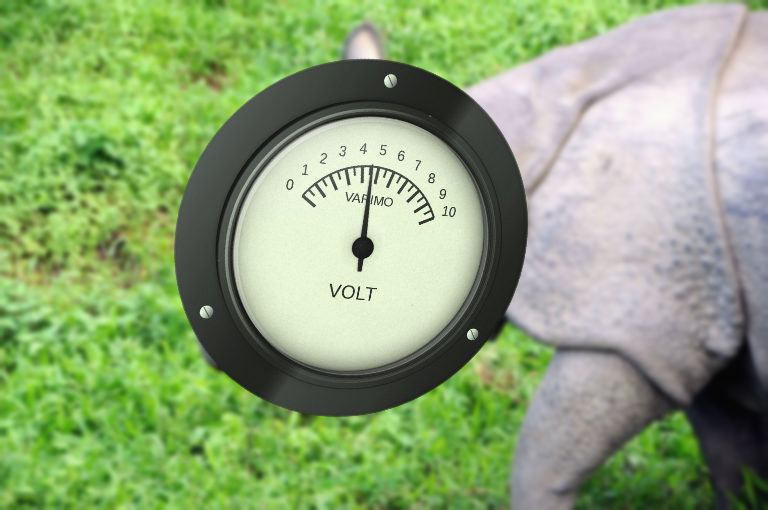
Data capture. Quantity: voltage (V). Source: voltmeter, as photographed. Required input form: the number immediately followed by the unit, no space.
4.5V
